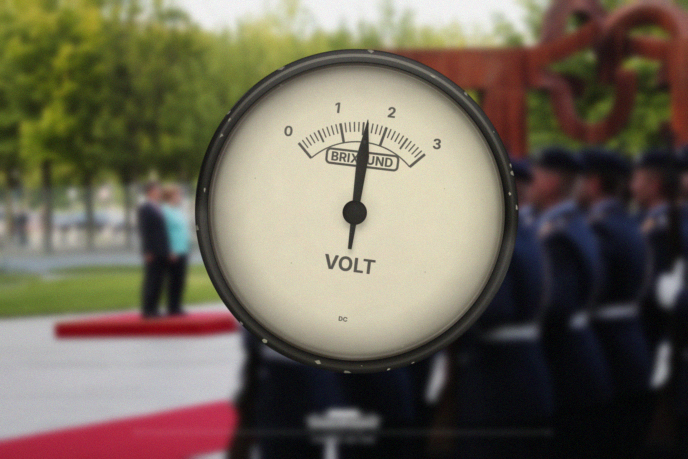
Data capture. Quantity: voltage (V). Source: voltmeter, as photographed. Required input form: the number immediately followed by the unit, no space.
1.6V
